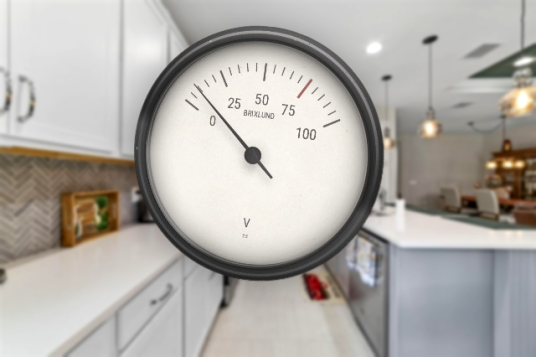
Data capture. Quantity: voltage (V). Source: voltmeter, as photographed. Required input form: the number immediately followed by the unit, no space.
10V
